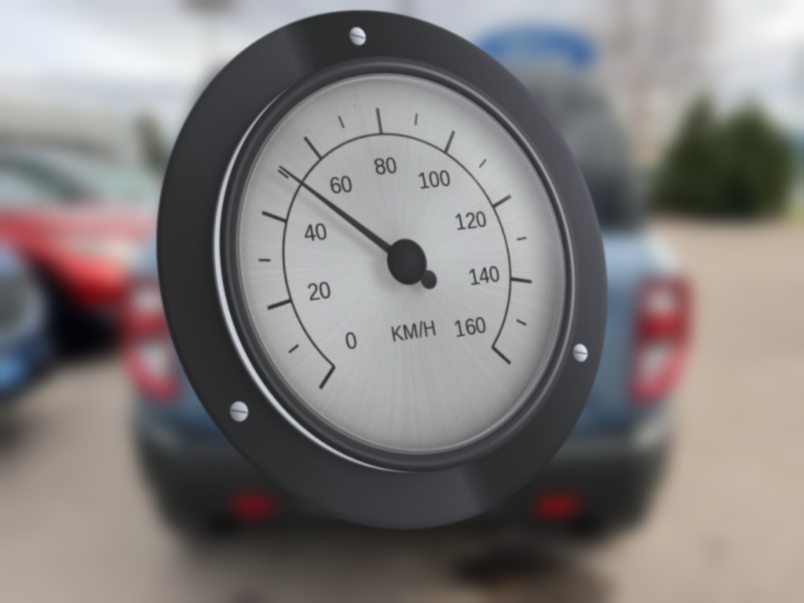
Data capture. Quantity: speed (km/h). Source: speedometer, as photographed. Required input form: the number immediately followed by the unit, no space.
50km/h
